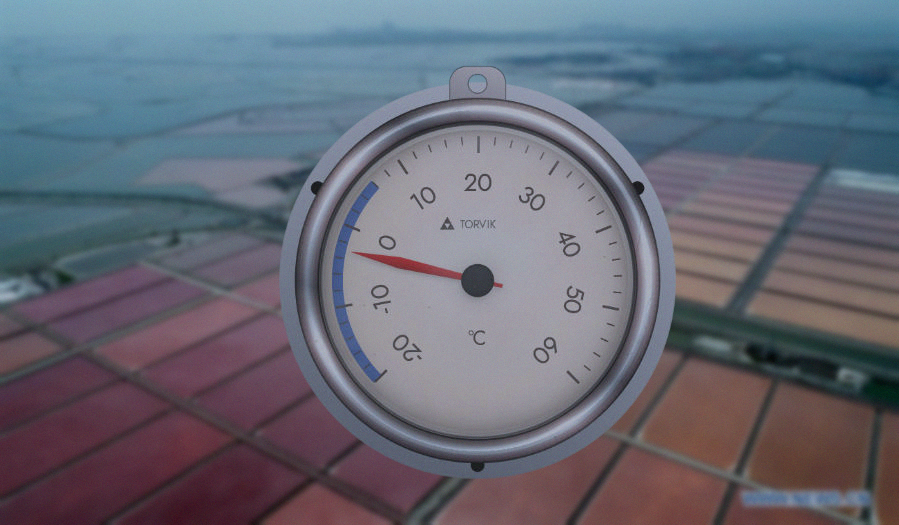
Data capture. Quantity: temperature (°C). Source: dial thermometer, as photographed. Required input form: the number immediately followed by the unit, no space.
-3°C
